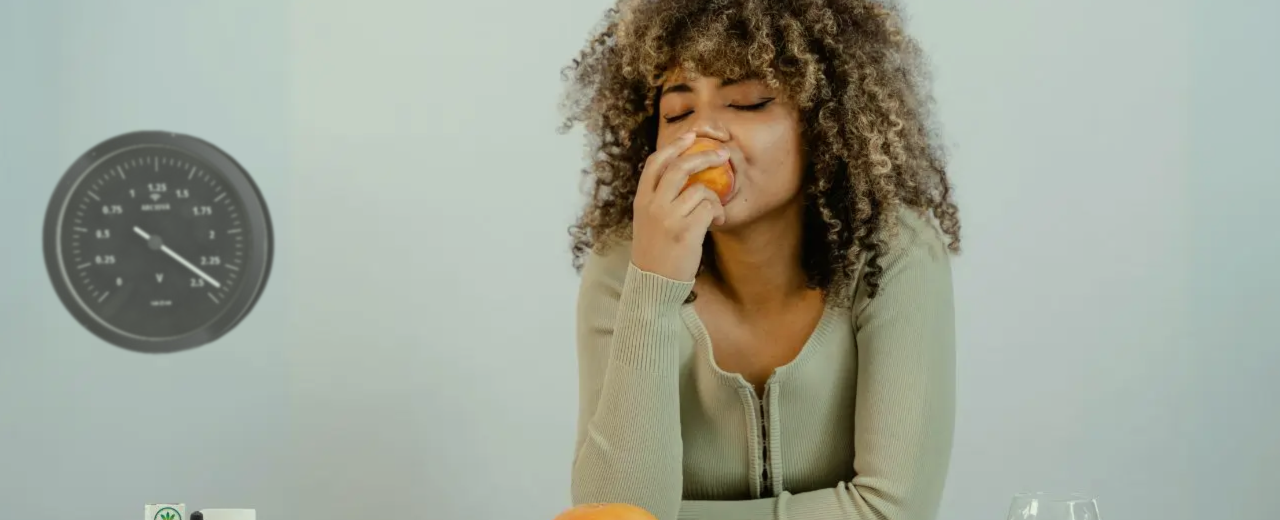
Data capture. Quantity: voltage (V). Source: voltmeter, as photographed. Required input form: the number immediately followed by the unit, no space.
2.4V
